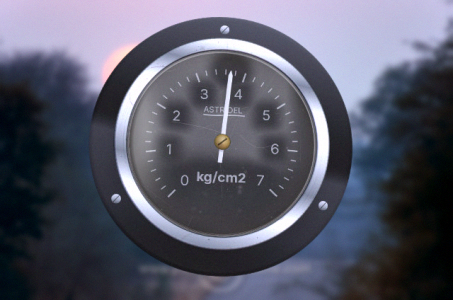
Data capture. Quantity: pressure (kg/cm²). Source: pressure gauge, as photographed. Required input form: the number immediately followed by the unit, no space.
3.7kg/cm²
